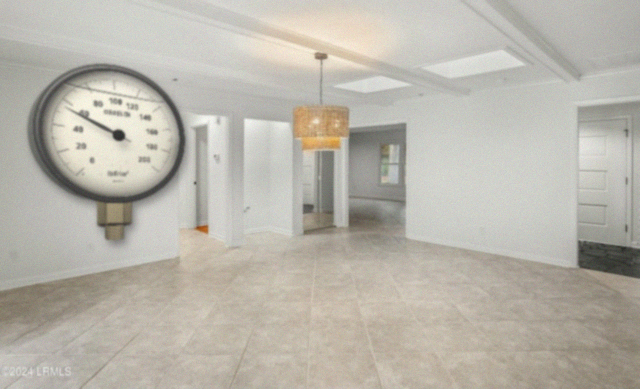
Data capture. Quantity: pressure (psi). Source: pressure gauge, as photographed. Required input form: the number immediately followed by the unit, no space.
55psi
